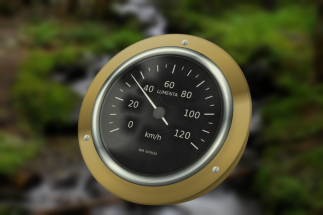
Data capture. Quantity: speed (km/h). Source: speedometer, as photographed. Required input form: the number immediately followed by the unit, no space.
35km/h
